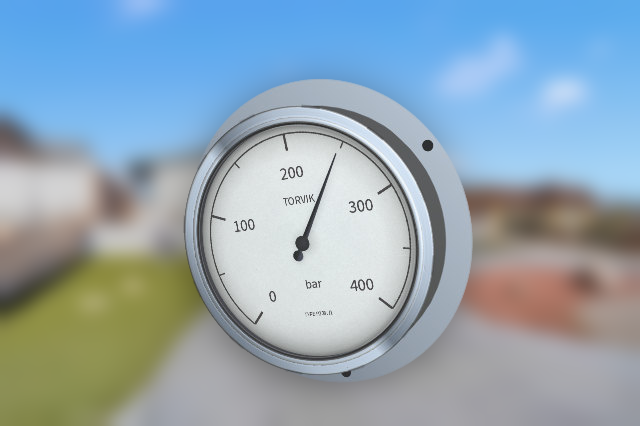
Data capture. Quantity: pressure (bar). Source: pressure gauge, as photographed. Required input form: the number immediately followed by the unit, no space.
250bar
